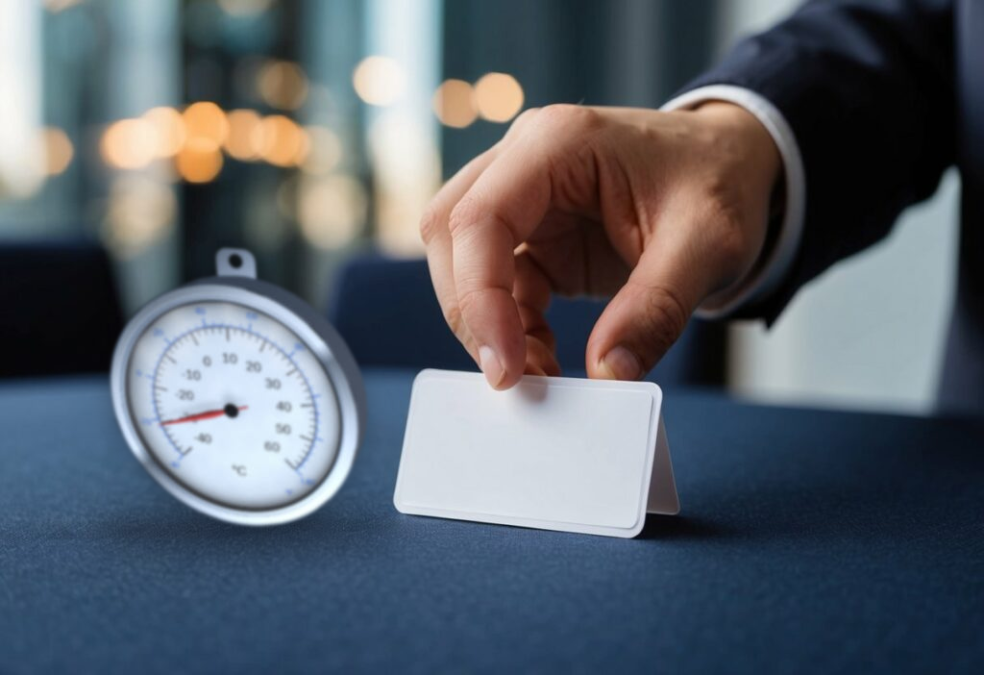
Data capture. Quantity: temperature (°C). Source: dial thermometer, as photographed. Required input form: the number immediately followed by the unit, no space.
-30°C
